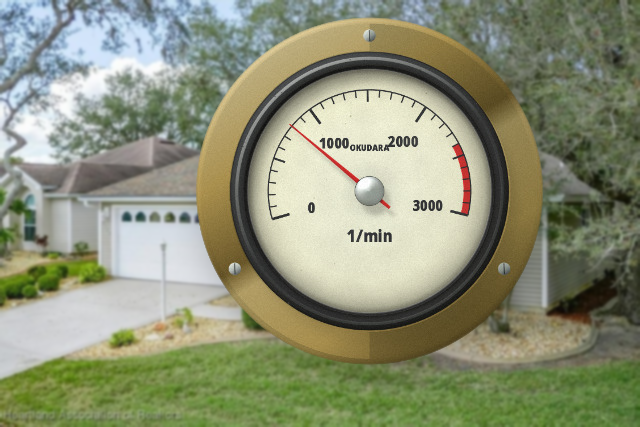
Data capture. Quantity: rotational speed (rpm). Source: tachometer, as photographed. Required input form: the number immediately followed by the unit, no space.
800rpm
